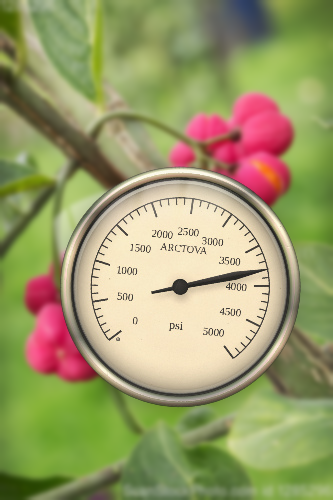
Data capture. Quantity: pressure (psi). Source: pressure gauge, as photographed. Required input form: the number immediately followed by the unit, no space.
3800psi
